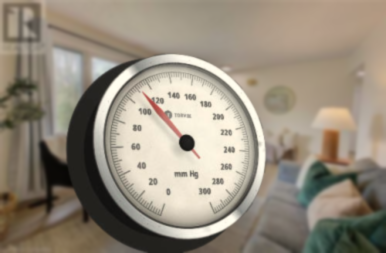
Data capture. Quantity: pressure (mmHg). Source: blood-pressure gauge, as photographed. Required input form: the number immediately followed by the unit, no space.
110mmHg
